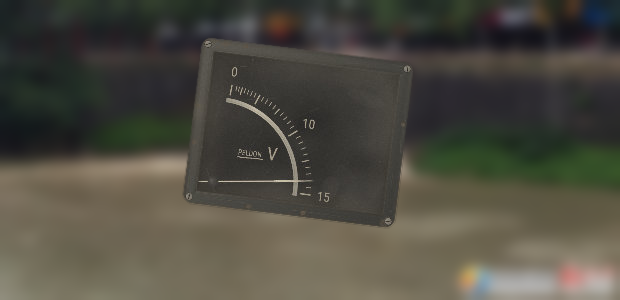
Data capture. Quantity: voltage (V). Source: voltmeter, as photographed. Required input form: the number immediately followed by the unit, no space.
14V
